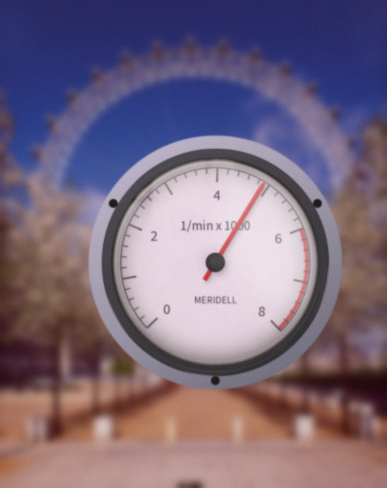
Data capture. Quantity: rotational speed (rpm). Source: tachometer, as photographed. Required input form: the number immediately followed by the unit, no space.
4900rpm
